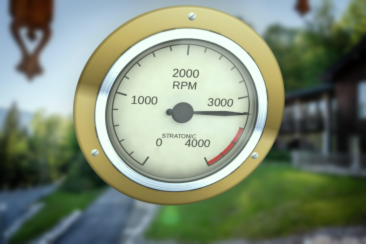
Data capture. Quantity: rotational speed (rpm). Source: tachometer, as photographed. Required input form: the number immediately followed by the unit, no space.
3200rpm
